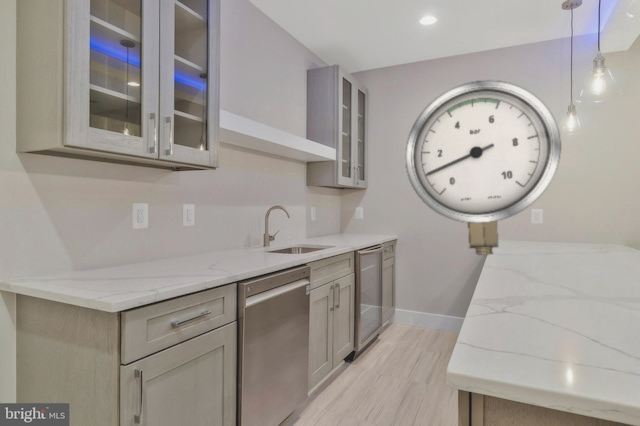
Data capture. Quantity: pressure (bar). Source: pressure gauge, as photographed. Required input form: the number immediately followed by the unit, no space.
1bar
